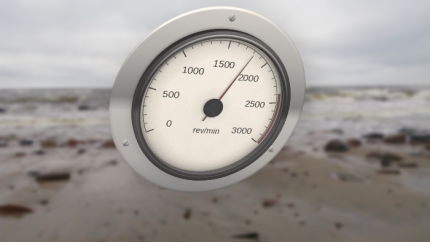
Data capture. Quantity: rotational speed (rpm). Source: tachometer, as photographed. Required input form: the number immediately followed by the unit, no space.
1800rpm
